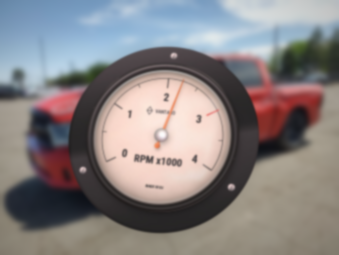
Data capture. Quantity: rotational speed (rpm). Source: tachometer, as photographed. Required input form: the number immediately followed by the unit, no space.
2250rpm
